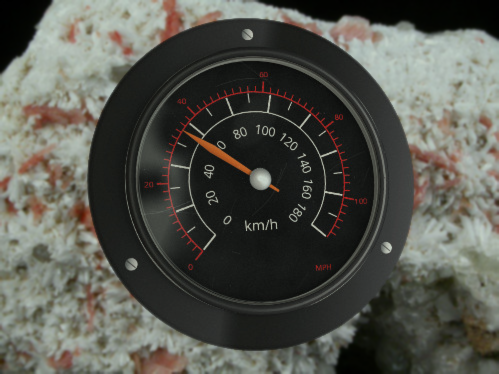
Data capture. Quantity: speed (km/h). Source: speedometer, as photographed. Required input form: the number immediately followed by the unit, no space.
55km/h
